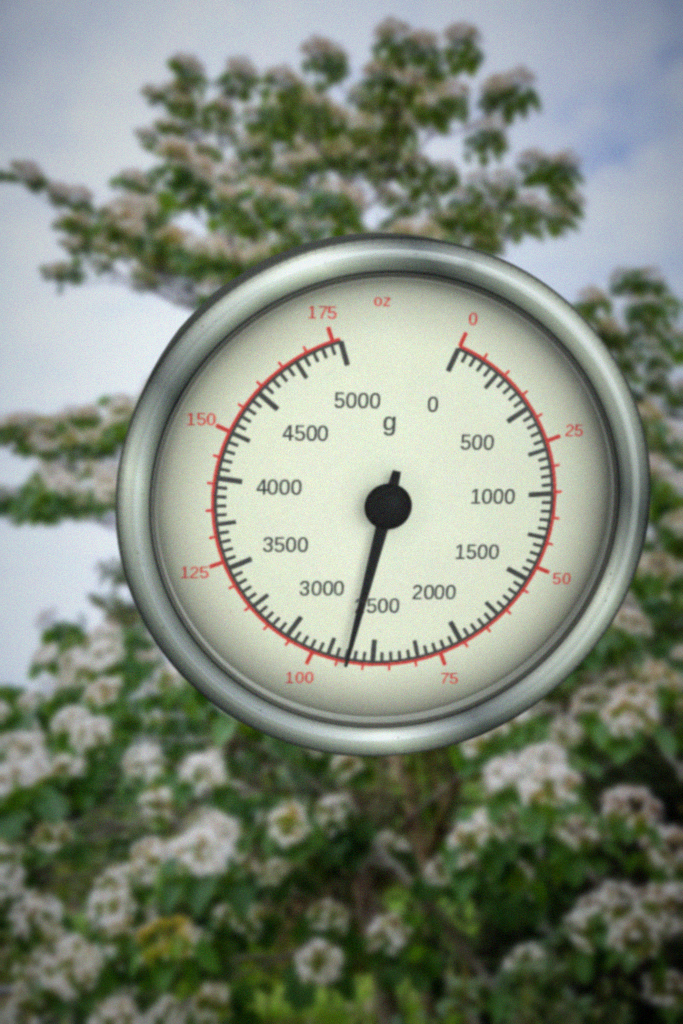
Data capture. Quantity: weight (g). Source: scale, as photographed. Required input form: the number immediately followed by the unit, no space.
2650g
